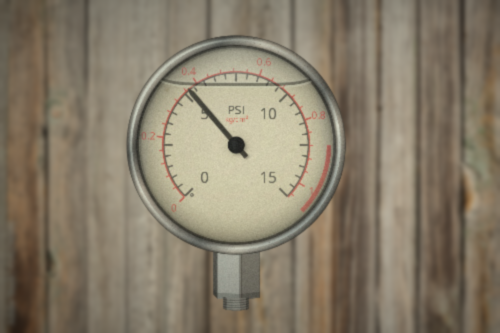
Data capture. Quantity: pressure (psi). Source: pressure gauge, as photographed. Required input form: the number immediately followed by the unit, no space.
5.25psi
